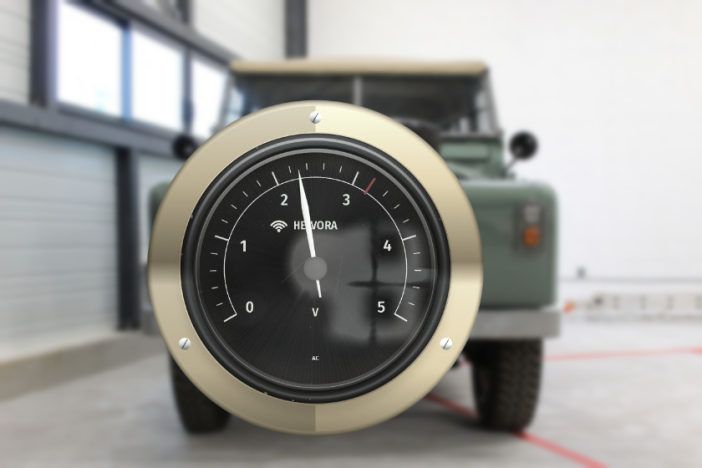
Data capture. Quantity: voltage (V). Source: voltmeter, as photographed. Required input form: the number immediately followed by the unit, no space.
2.3V
